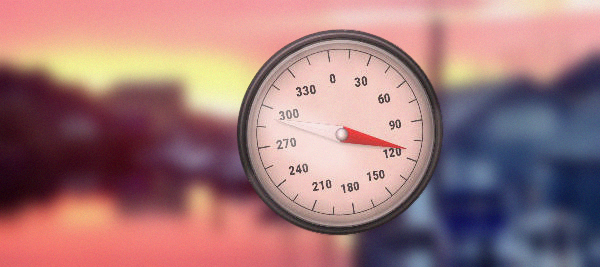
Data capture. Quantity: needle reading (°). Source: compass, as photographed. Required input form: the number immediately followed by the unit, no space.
112.5°
